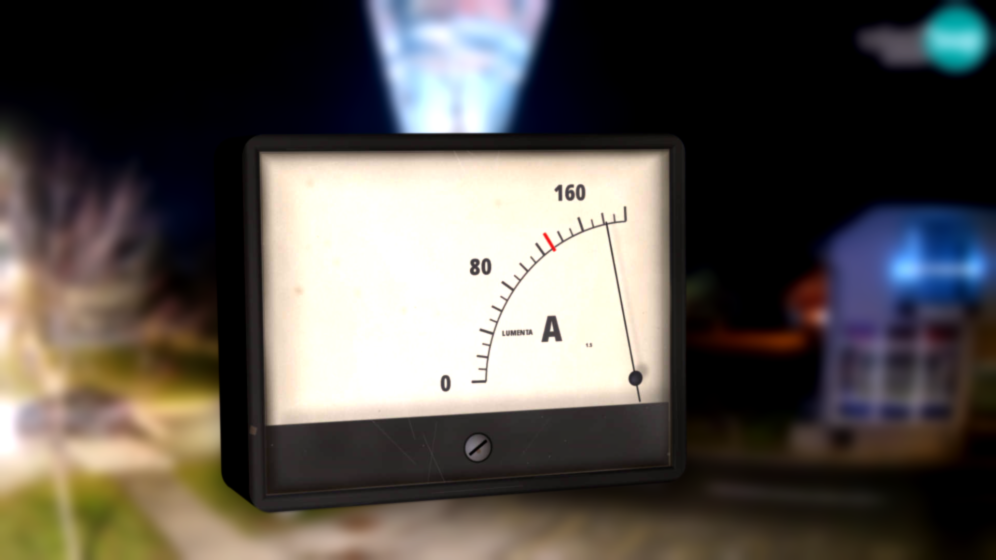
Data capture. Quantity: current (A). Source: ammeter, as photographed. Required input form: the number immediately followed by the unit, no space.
180A
